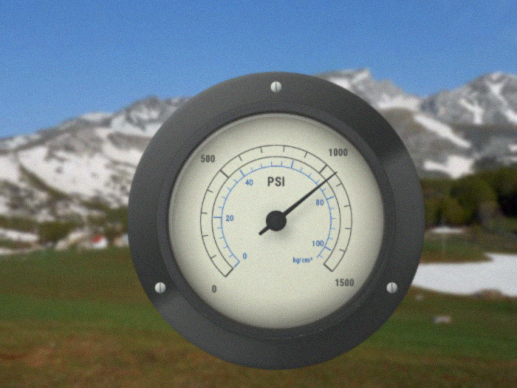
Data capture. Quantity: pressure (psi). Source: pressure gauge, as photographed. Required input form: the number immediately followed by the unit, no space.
1050psi
